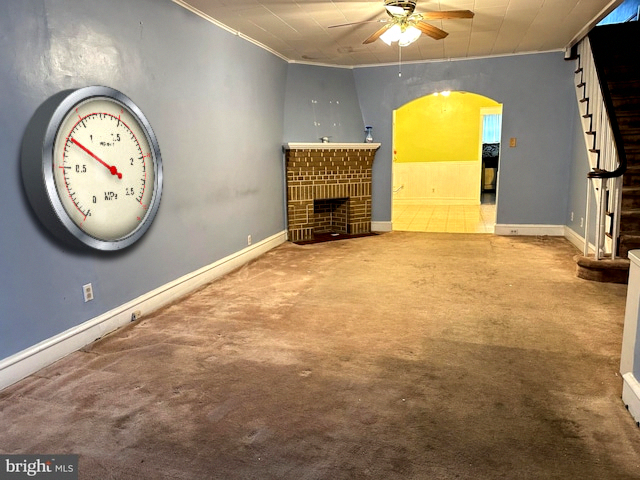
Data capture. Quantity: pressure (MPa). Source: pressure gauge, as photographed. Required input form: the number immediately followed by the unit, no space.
0.75MPa
